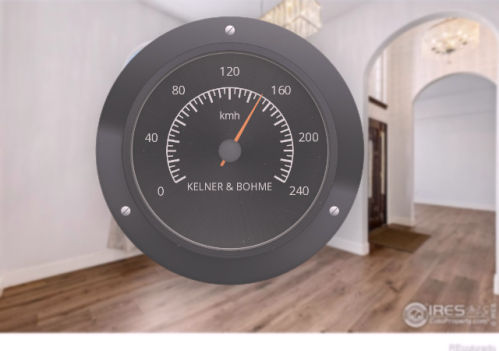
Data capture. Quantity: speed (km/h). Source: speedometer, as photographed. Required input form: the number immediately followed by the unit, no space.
150km/h
